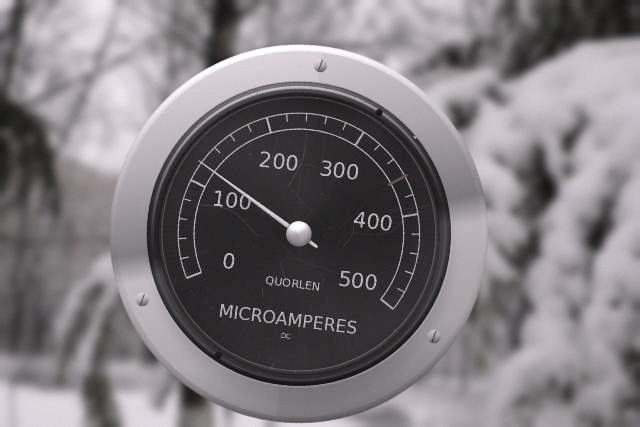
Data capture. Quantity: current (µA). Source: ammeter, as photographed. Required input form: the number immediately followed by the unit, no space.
120µA
